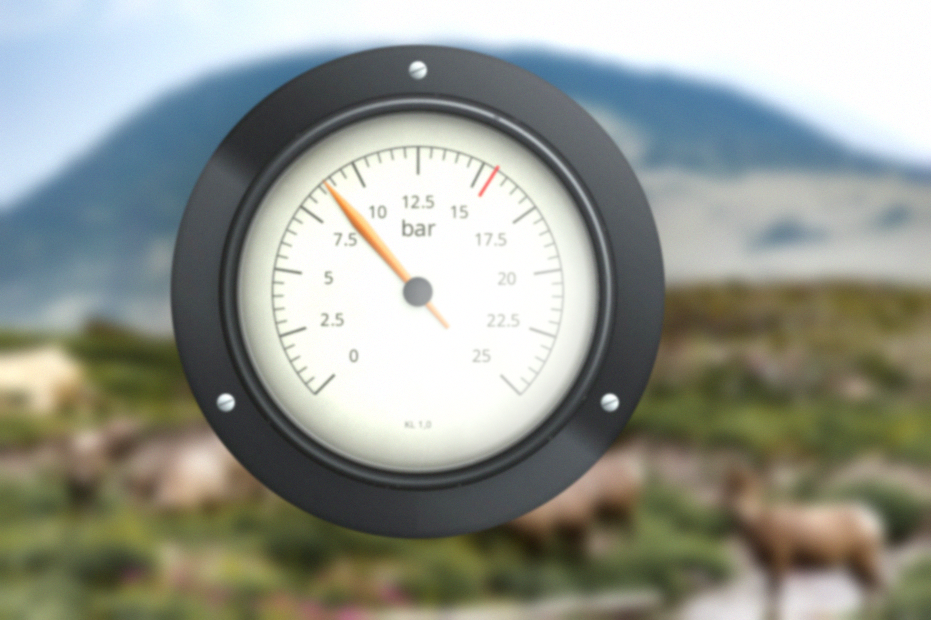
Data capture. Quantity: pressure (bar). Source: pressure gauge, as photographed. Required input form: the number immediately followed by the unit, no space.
8.75bar
